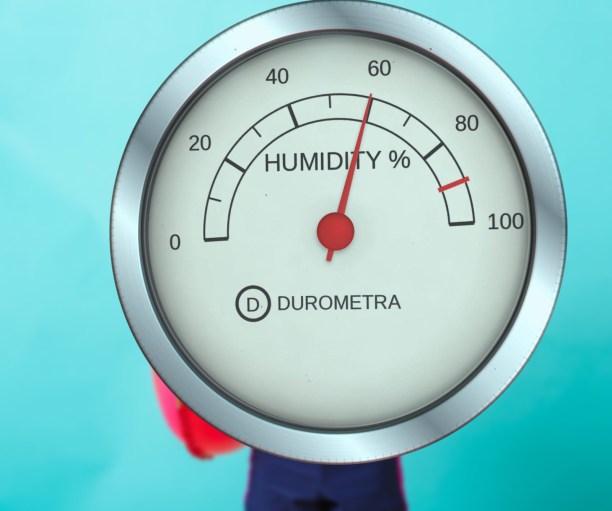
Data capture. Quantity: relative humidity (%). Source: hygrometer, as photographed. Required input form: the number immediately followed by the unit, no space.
60%
